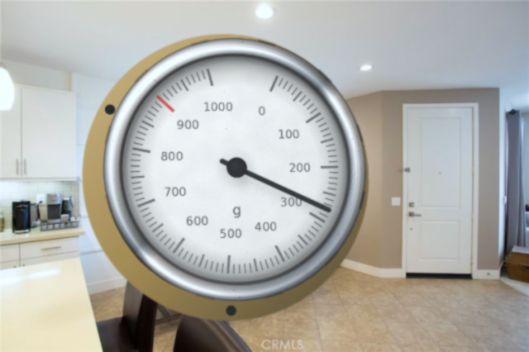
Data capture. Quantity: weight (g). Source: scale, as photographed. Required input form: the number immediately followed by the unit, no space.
280g
